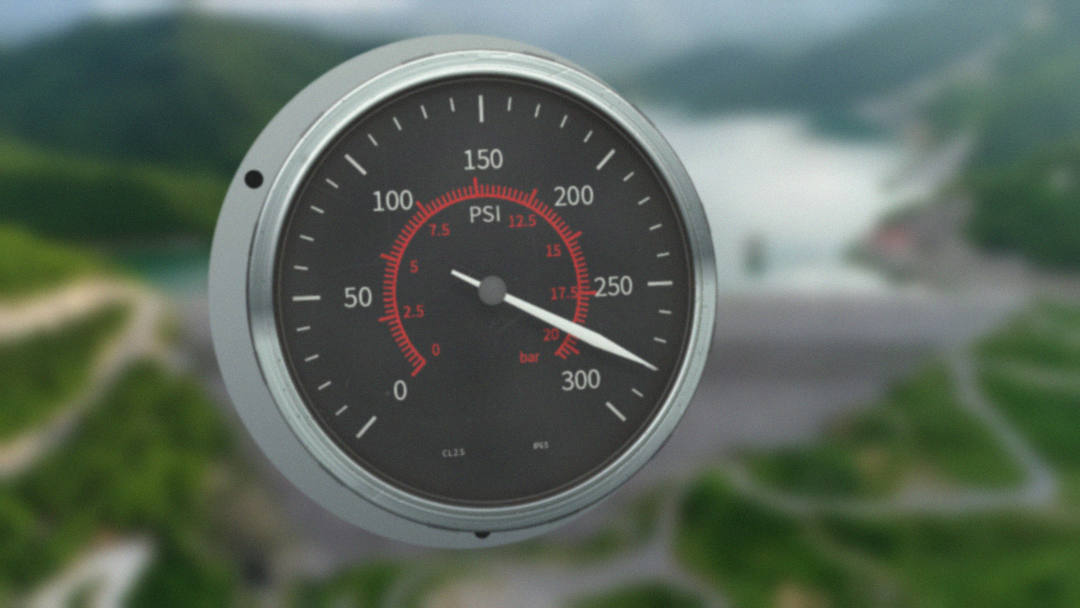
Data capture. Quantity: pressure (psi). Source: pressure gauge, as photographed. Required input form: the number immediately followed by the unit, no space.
280psi
